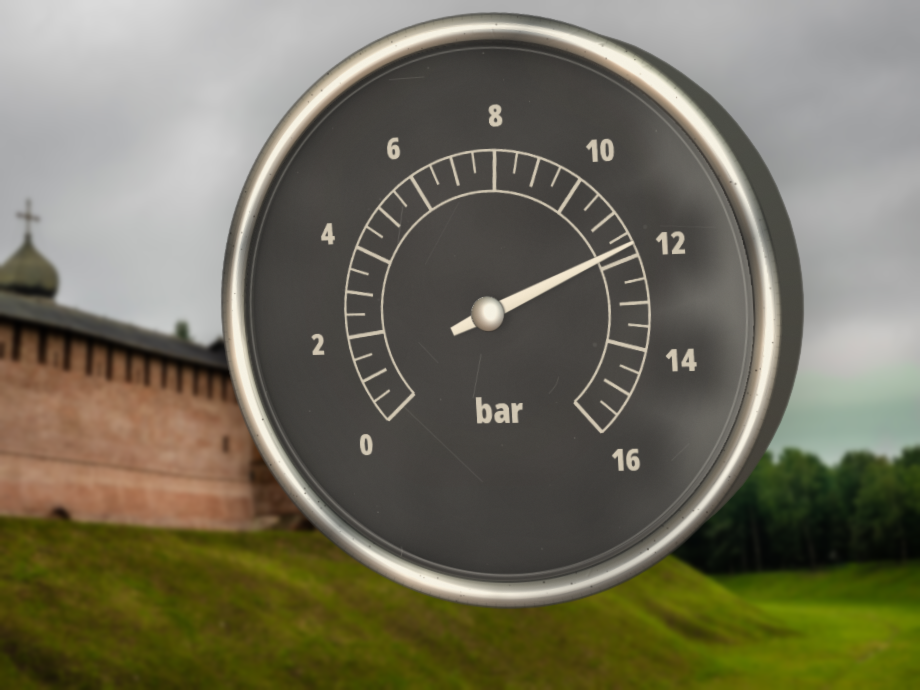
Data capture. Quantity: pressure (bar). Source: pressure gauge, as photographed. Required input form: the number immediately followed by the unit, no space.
11.75bar
